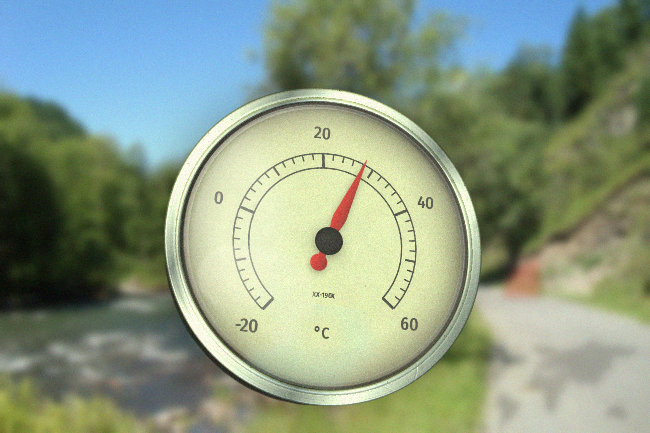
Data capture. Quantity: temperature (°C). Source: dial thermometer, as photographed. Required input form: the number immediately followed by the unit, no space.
28°C
